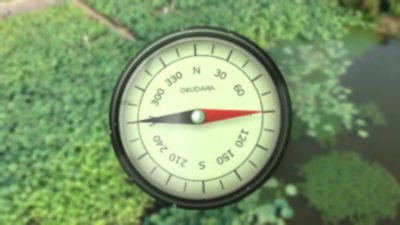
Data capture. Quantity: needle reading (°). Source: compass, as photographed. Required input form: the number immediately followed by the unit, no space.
90°
